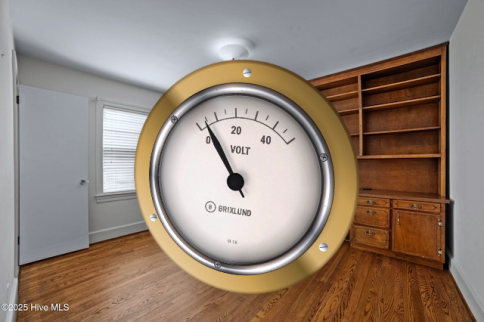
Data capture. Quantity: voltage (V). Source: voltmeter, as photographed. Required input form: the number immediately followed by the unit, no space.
5V
